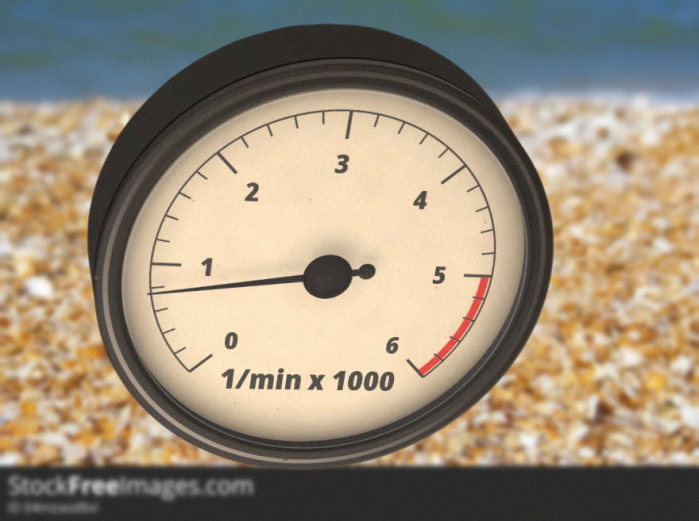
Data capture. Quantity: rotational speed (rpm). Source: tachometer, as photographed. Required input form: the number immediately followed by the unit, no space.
800rpm
